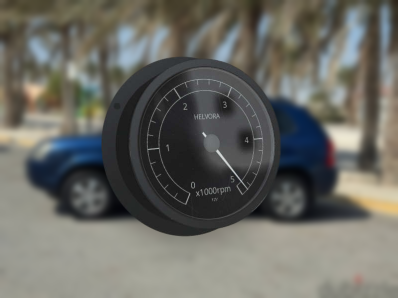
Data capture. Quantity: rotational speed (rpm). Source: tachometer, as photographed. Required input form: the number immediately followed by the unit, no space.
4900rpm
